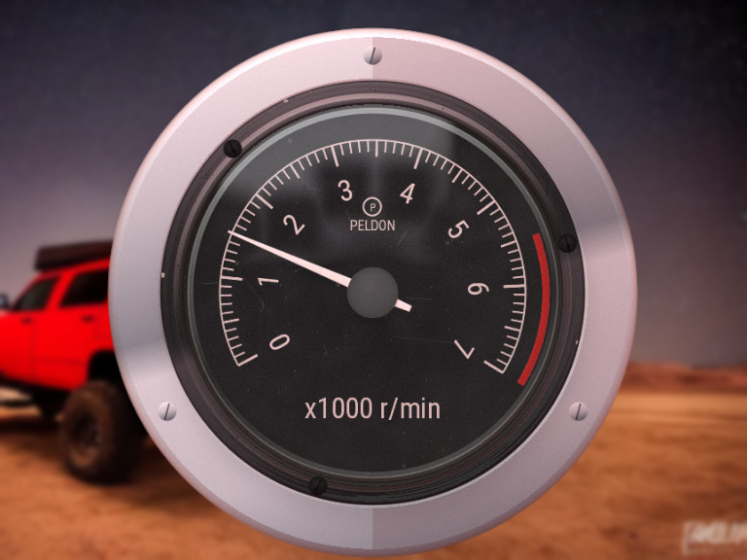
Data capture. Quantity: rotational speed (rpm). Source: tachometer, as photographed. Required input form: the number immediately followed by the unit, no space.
1500rpm
